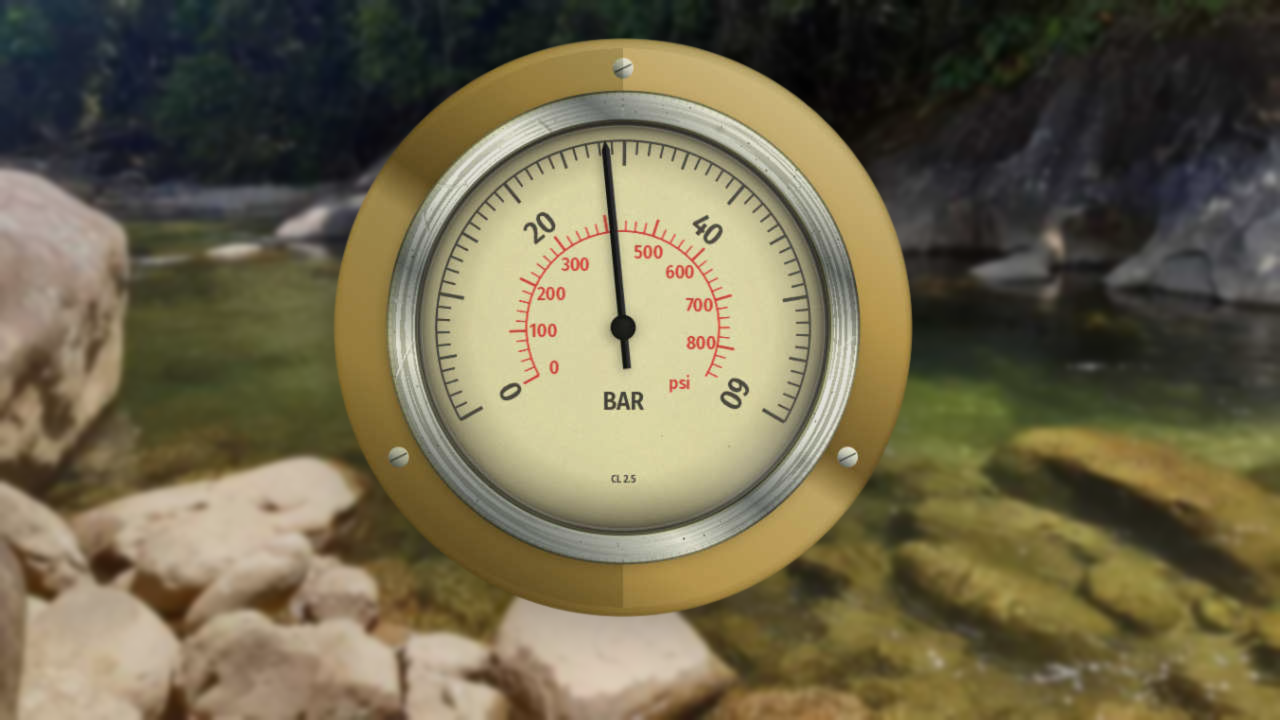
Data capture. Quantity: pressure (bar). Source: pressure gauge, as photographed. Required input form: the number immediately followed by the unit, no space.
28.5bar
